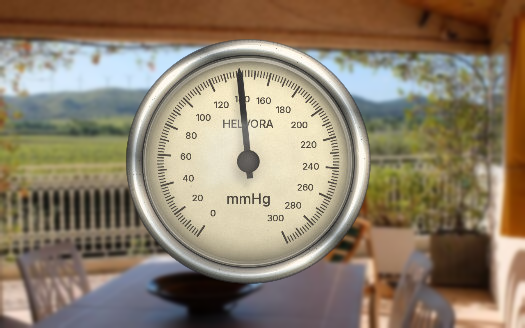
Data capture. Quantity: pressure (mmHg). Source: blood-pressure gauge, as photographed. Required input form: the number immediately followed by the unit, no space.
140mmHg
